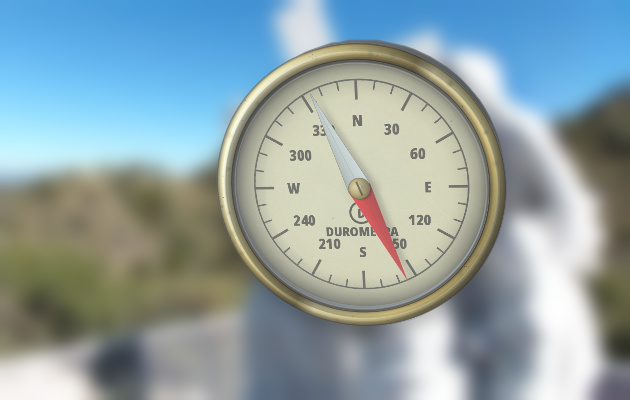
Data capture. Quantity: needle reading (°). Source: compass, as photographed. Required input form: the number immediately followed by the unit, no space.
155°
